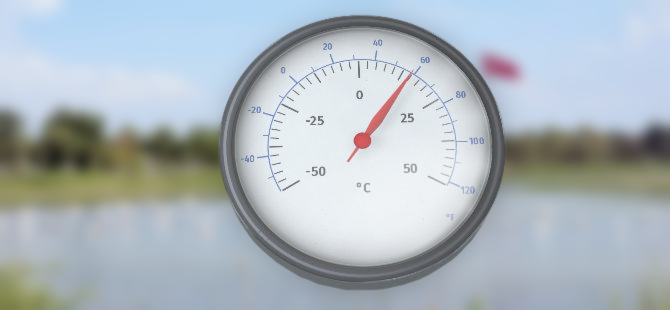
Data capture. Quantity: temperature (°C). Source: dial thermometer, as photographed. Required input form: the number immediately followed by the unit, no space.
15°C
